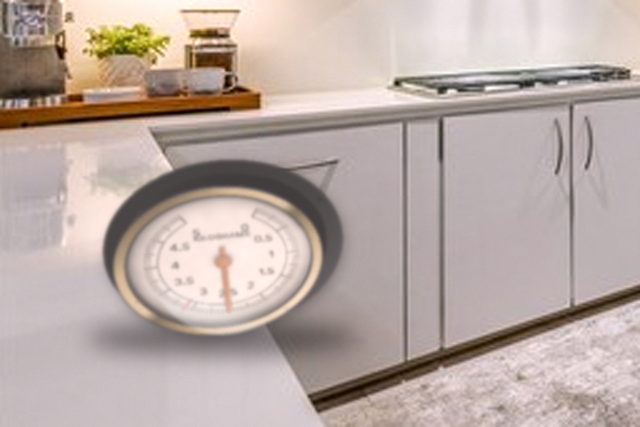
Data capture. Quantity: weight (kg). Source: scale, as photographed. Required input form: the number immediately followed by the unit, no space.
2.5kg
